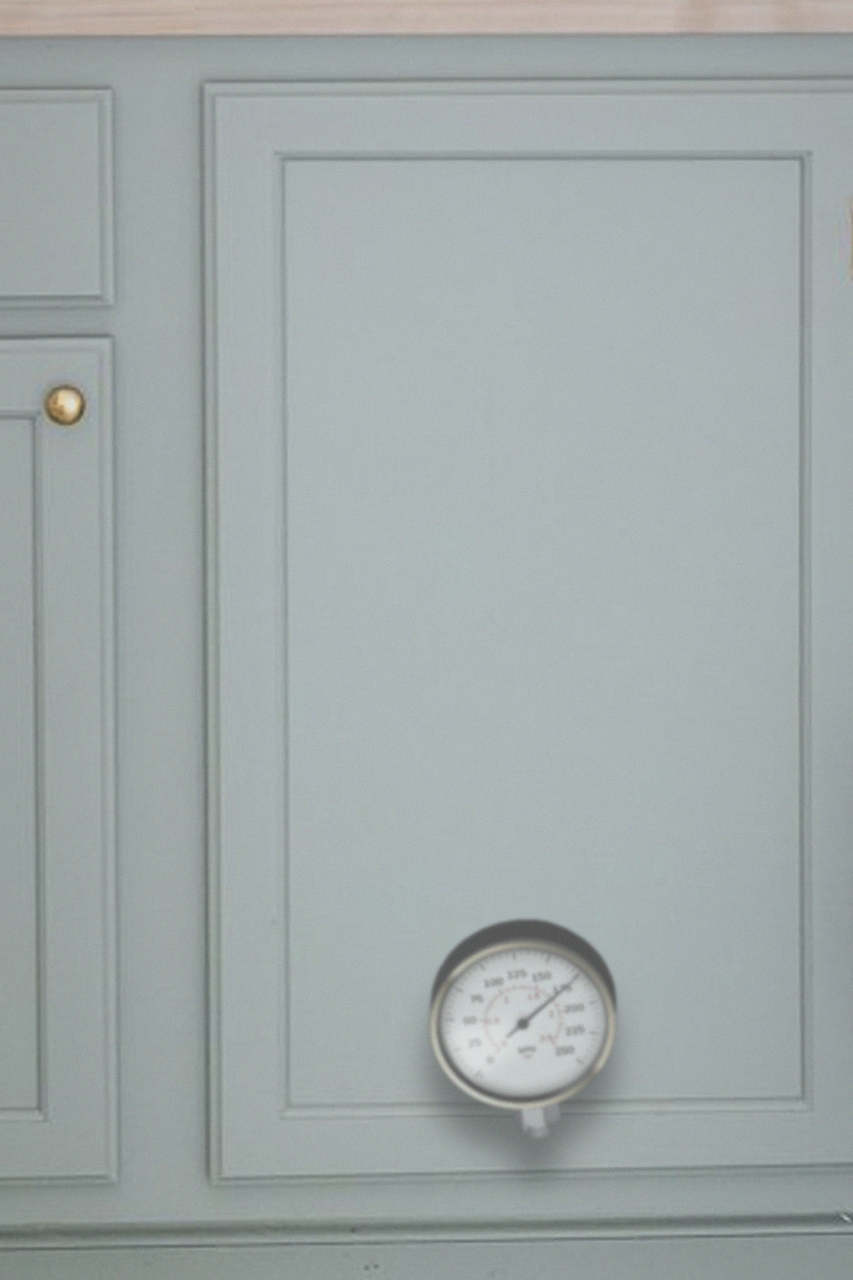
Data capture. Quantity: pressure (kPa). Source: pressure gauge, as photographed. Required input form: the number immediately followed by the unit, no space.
175kPa
